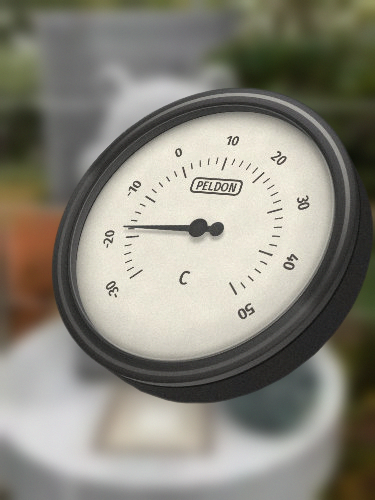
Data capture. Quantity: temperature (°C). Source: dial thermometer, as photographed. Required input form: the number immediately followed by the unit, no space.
-18°C
